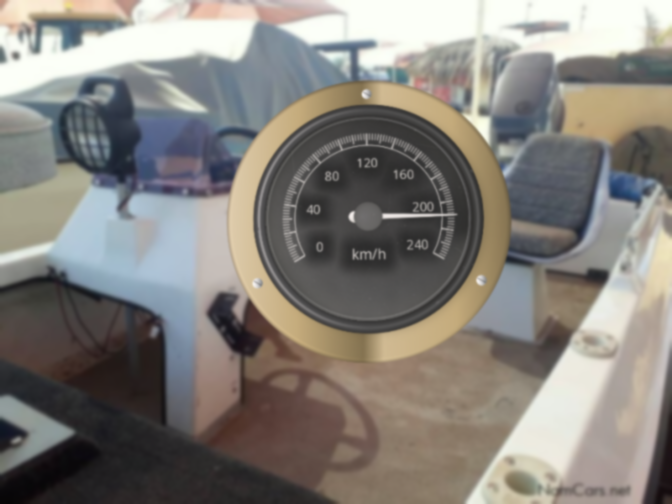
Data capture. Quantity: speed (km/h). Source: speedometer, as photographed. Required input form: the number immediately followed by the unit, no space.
210km/h
